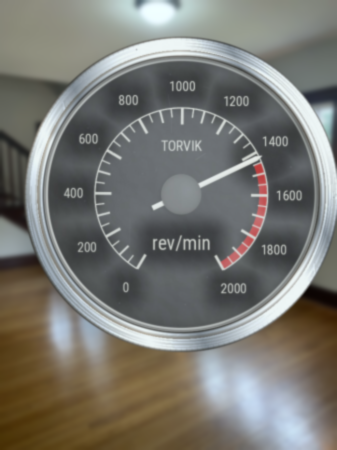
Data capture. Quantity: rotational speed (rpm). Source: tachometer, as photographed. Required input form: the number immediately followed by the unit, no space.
1425rpm
